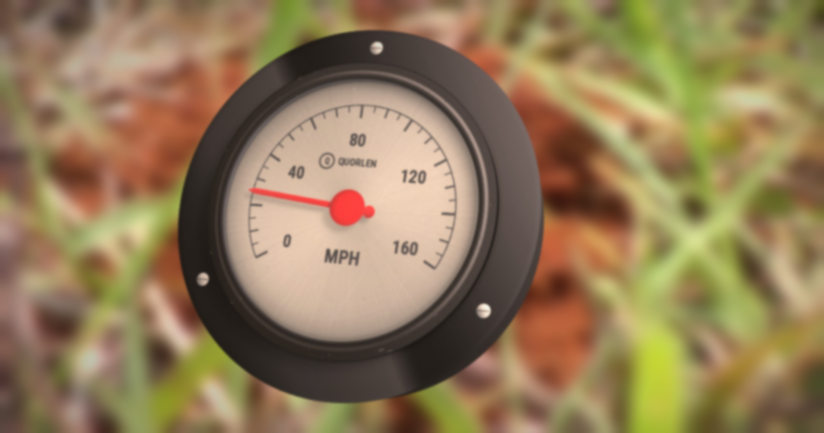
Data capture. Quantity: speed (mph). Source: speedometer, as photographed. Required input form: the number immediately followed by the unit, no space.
25mph
